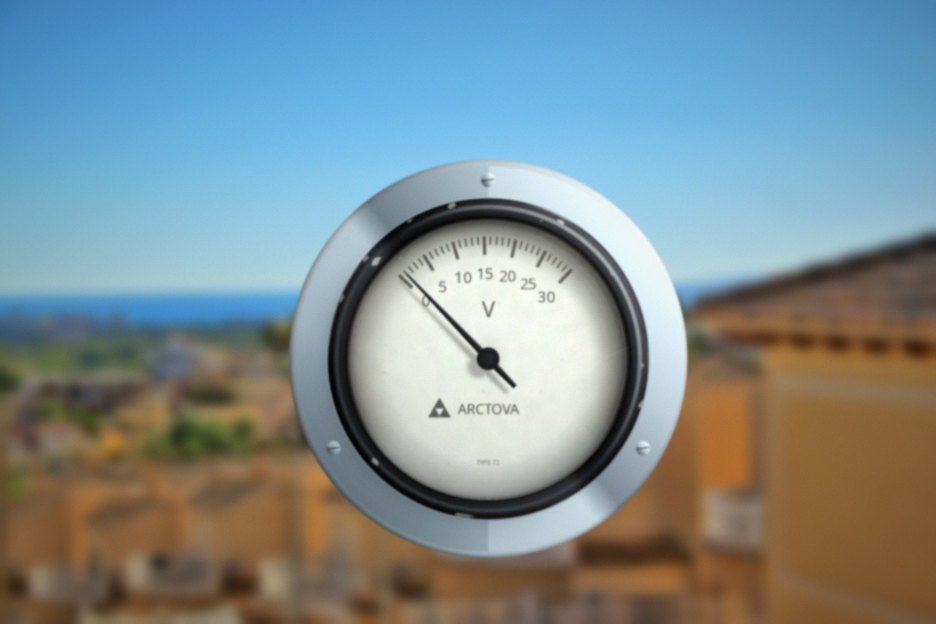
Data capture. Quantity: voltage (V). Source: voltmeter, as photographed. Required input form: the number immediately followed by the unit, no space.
1V
